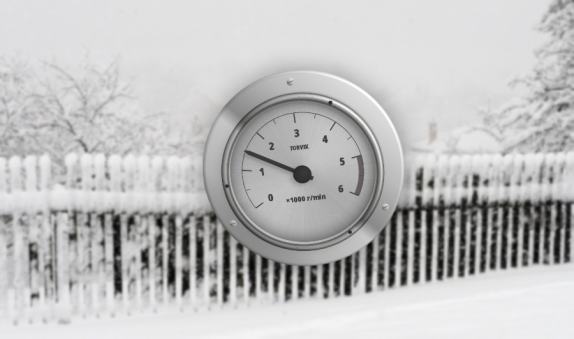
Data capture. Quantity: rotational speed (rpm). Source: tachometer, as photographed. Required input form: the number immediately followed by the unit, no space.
1500rpm
